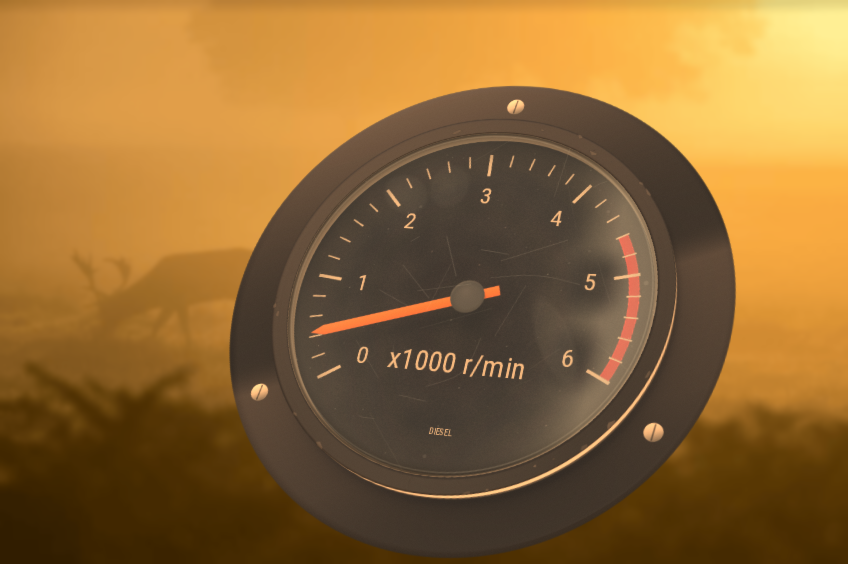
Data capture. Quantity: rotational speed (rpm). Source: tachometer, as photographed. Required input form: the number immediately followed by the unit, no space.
400rpm
